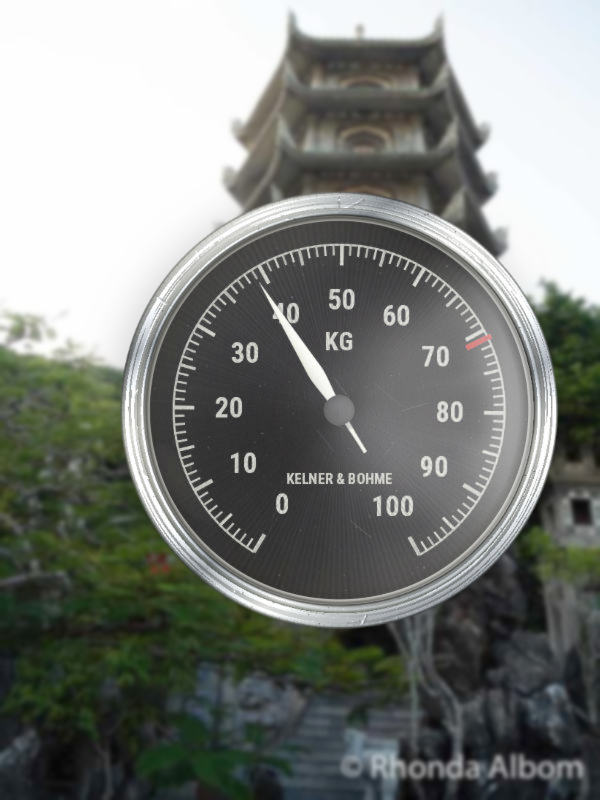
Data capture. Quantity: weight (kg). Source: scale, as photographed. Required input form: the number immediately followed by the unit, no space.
39kg
